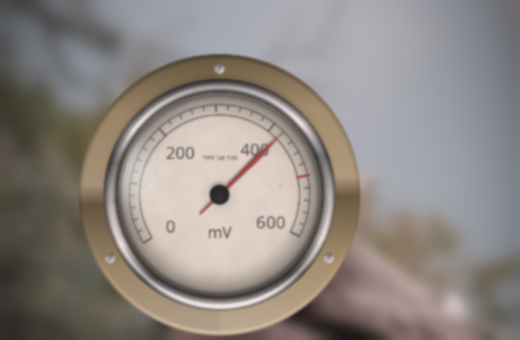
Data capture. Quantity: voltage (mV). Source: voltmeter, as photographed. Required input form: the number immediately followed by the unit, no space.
420mV
